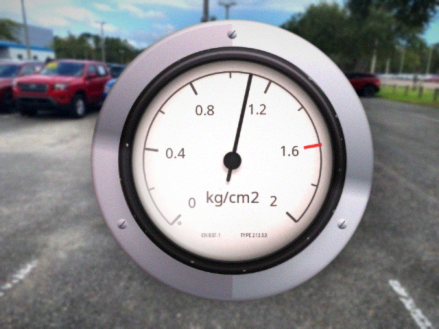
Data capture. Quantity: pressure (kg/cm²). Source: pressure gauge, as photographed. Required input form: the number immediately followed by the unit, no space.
1.1kg/cm²
